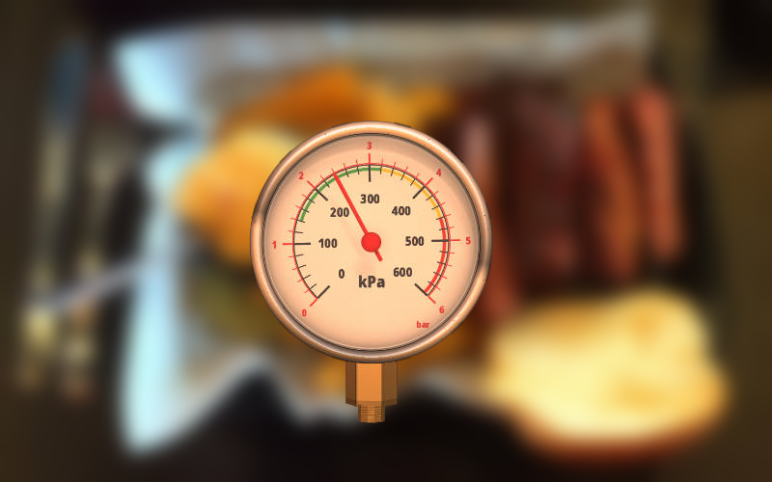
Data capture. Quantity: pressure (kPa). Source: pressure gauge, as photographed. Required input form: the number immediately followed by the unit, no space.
240kPa
